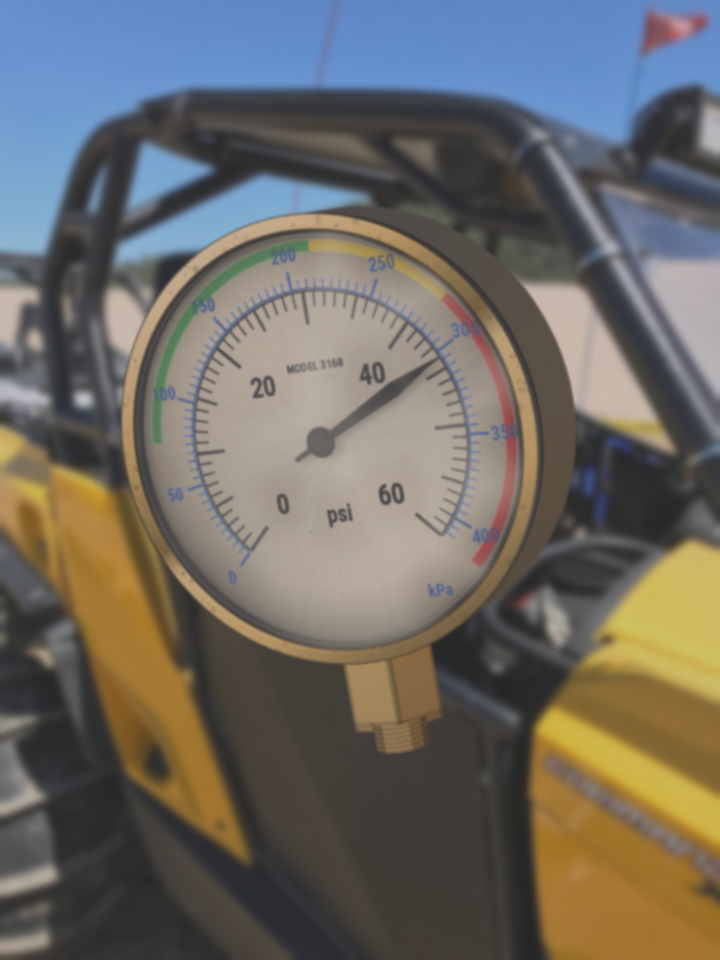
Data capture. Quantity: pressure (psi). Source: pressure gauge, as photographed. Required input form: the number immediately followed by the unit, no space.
44psi
